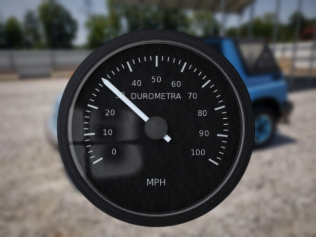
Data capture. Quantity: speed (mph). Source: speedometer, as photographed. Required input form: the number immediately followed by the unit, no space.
30mph
